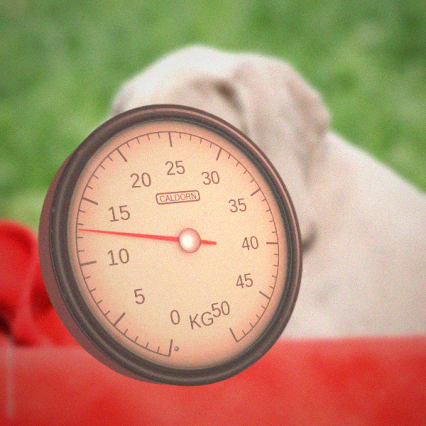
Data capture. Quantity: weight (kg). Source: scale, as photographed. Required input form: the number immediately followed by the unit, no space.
12.5kg
